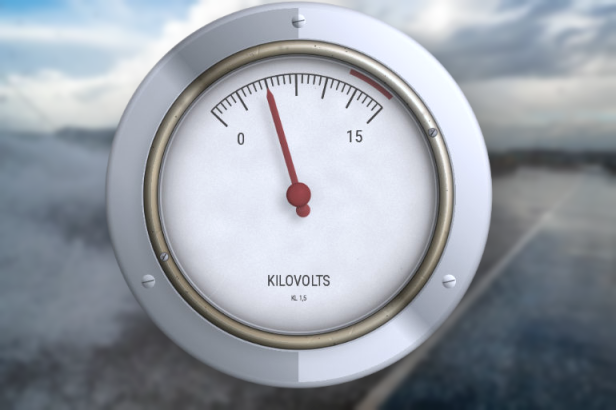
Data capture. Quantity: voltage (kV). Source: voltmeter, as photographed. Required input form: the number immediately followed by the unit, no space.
5kV
